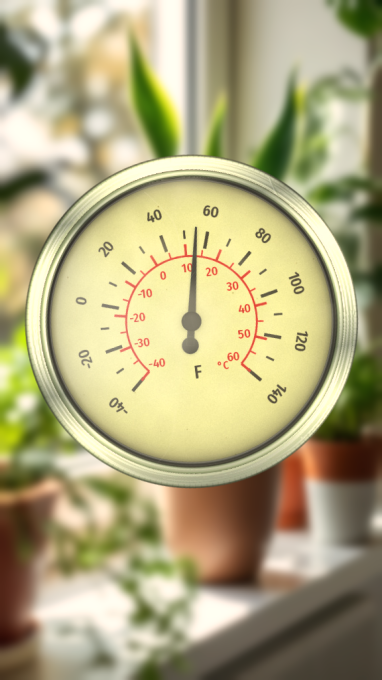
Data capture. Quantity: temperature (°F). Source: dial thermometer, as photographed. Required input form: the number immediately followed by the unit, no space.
55°F
